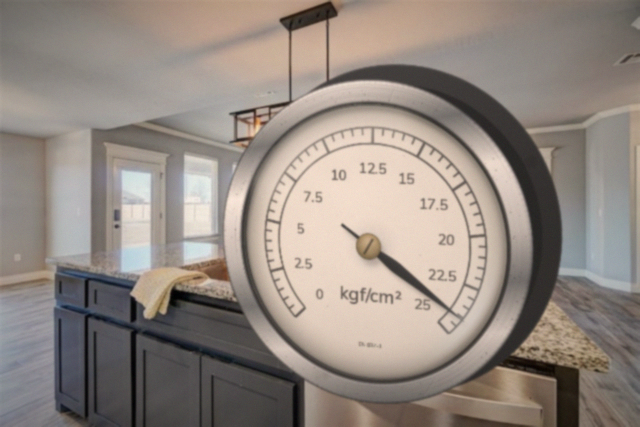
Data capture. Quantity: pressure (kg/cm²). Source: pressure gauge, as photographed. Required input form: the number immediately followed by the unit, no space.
24kg/cm²
